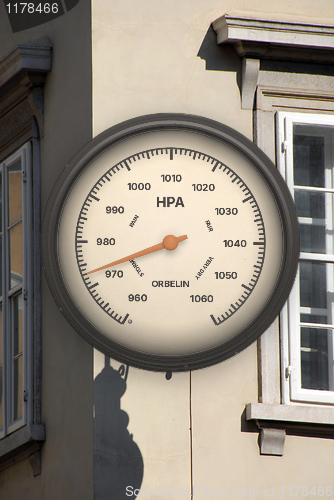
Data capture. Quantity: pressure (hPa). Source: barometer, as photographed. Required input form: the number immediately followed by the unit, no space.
973hPa
